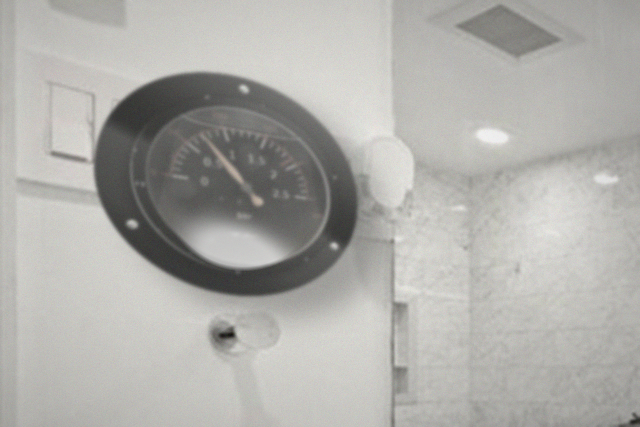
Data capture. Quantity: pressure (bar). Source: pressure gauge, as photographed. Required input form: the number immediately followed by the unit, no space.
0.7bar
